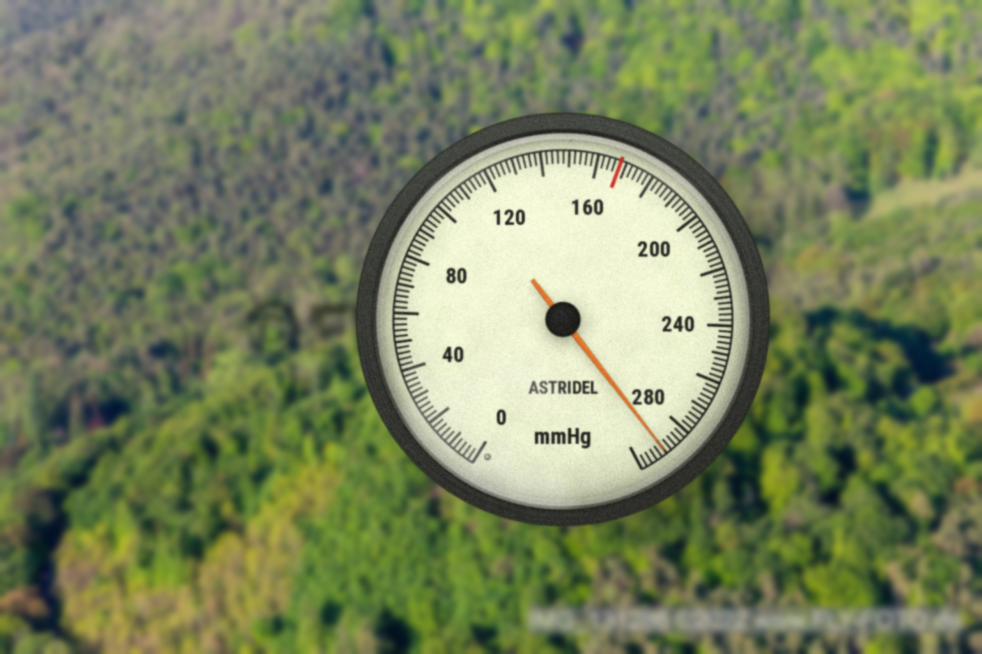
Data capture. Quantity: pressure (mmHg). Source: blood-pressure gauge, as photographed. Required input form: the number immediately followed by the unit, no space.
290mmHg
